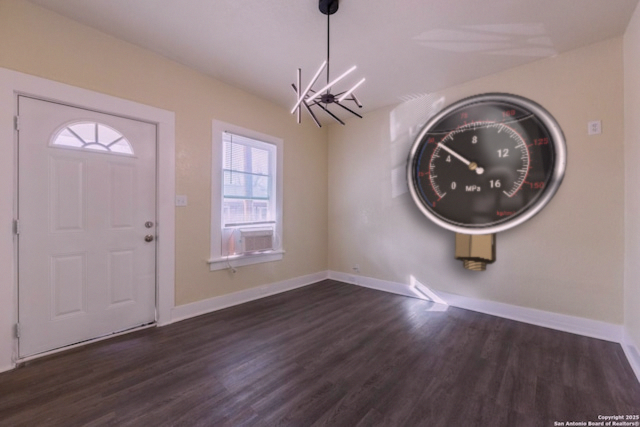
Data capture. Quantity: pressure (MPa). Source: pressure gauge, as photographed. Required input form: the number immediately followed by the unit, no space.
5MPa
